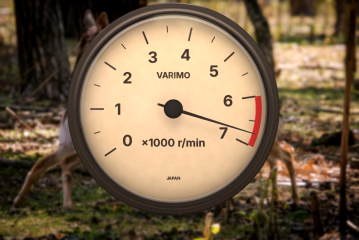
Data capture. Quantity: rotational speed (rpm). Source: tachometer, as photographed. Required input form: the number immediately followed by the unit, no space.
6750rpm
